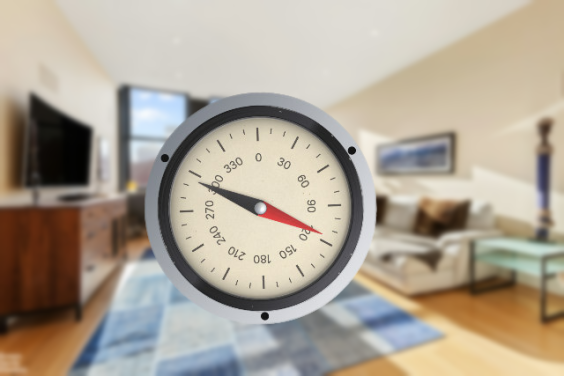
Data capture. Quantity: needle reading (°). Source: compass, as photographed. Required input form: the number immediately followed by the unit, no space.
115°
